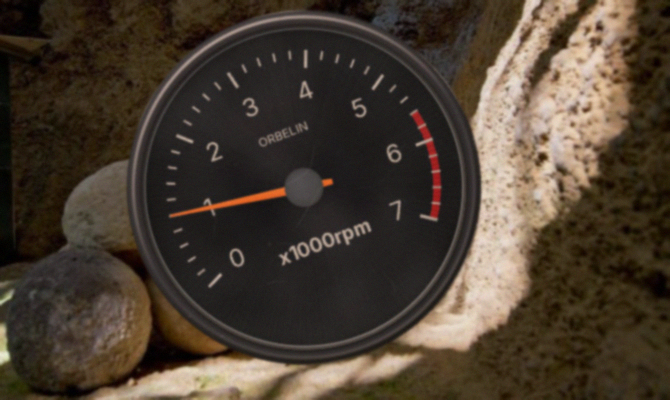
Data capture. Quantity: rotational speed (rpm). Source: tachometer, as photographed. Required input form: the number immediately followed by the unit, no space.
1000rpm
